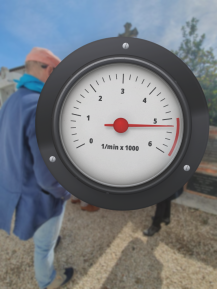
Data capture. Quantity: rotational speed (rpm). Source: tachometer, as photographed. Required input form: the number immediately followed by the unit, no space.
5200rpm
